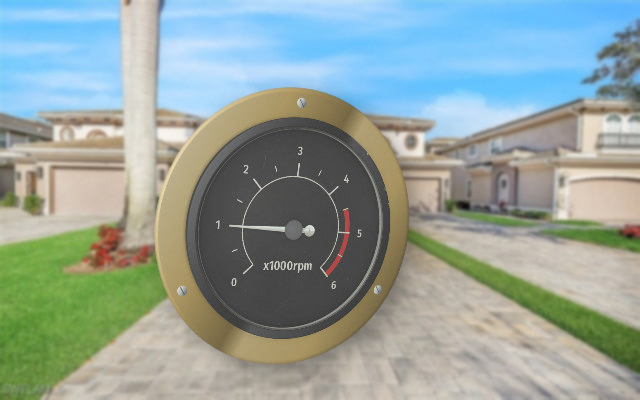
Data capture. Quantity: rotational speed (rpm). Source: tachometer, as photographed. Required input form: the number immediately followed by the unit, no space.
1000rpm
